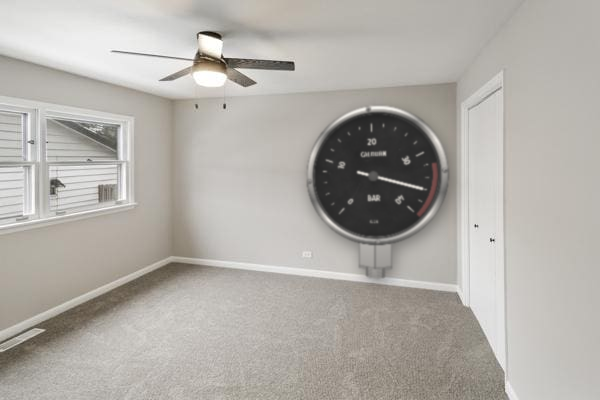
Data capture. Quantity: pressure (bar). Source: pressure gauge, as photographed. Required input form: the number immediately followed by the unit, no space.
36bar
